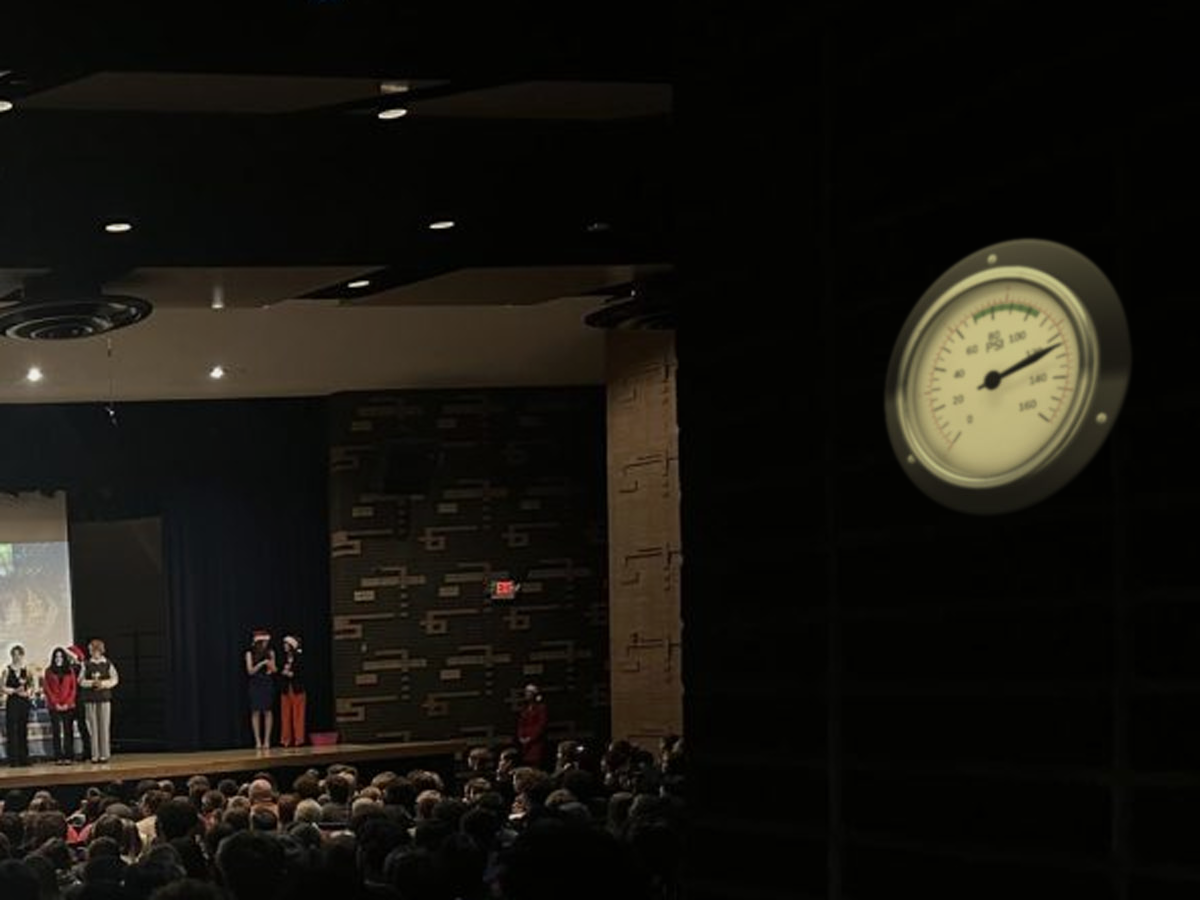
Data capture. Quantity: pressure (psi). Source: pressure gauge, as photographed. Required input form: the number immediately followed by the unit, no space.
125psi
